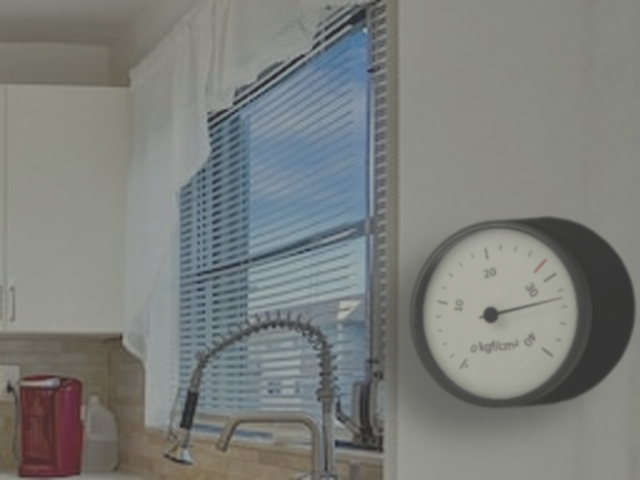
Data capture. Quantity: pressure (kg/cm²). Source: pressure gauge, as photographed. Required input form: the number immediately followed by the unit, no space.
33kg/cm²
